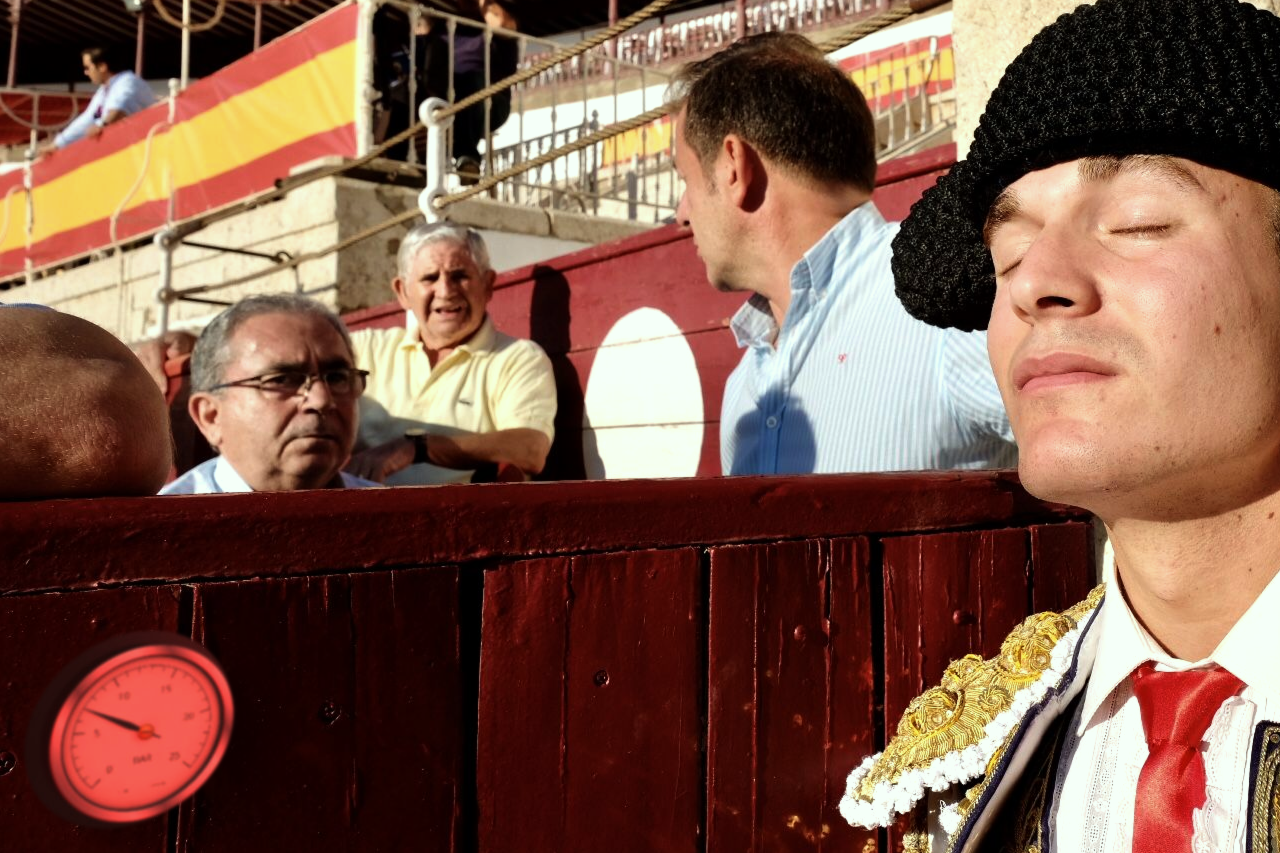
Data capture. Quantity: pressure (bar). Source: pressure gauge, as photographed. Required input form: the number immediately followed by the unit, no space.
7bar
